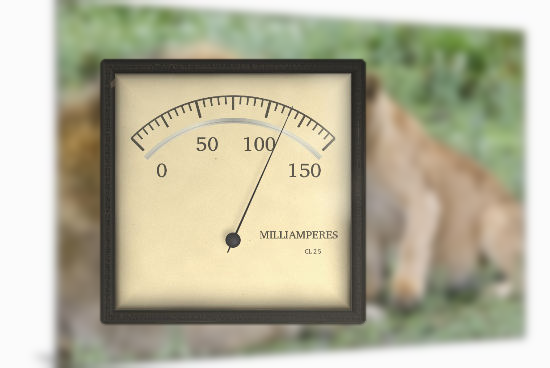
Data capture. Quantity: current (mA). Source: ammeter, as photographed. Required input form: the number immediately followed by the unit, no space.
115mA
